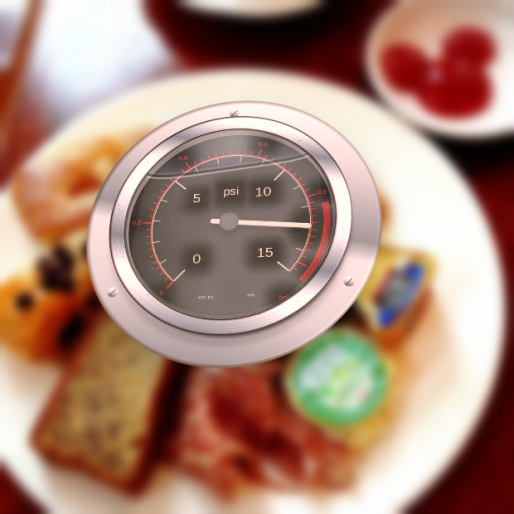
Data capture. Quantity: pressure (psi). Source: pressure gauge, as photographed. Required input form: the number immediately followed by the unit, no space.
13psi
